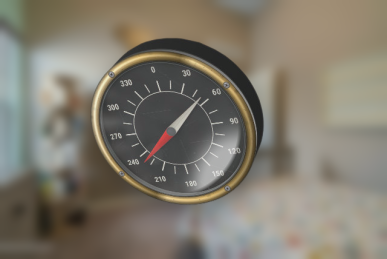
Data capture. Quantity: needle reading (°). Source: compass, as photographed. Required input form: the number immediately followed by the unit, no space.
232.5°
